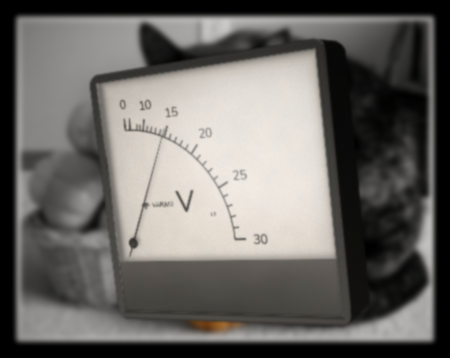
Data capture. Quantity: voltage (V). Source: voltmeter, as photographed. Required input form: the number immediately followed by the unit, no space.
15V
